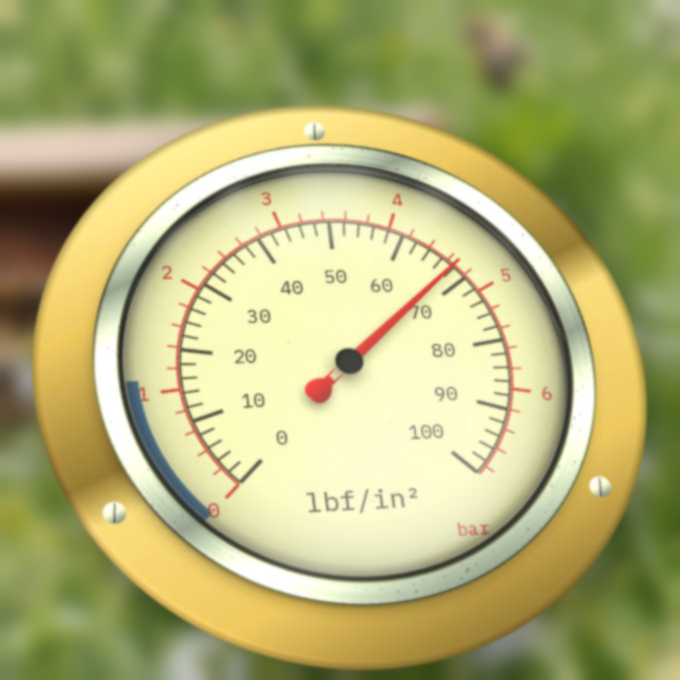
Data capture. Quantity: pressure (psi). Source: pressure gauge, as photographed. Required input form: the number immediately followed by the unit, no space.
68psi
